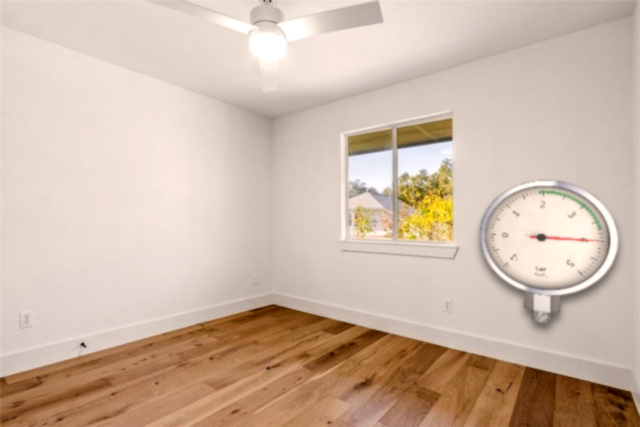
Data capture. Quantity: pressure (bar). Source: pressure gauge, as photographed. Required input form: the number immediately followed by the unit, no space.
4bar
